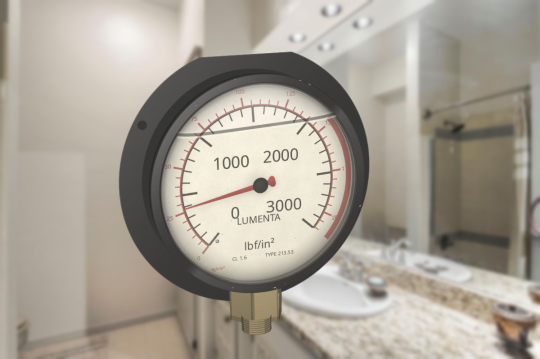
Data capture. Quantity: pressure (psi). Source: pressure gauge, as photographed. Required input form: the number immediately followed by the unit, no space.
400psi
